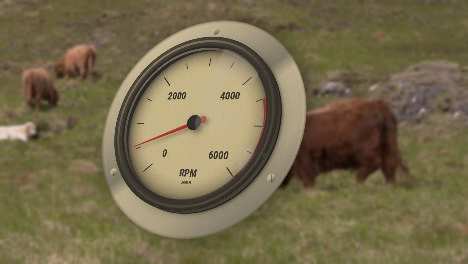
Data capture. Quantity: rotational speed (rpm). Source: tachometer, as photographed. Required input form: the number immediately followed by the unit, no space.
500rpm
